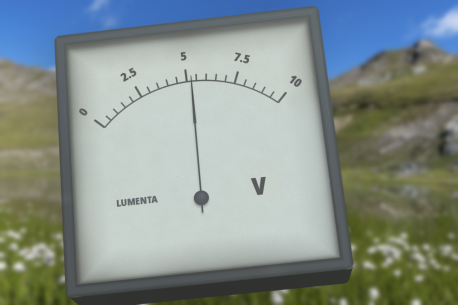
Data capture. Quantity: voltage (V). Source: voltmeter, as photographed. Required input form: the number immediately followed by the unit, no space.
5.25V
